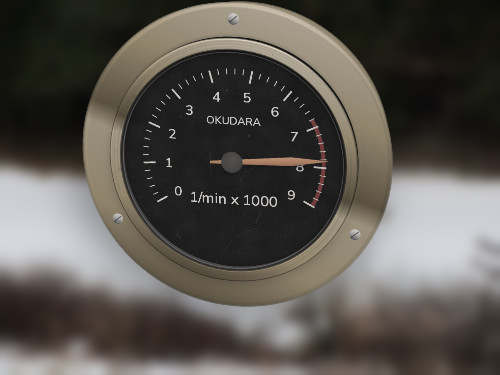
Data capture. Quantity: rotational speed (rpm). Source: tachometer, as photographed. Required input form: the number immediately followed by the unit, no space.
7800rpm
